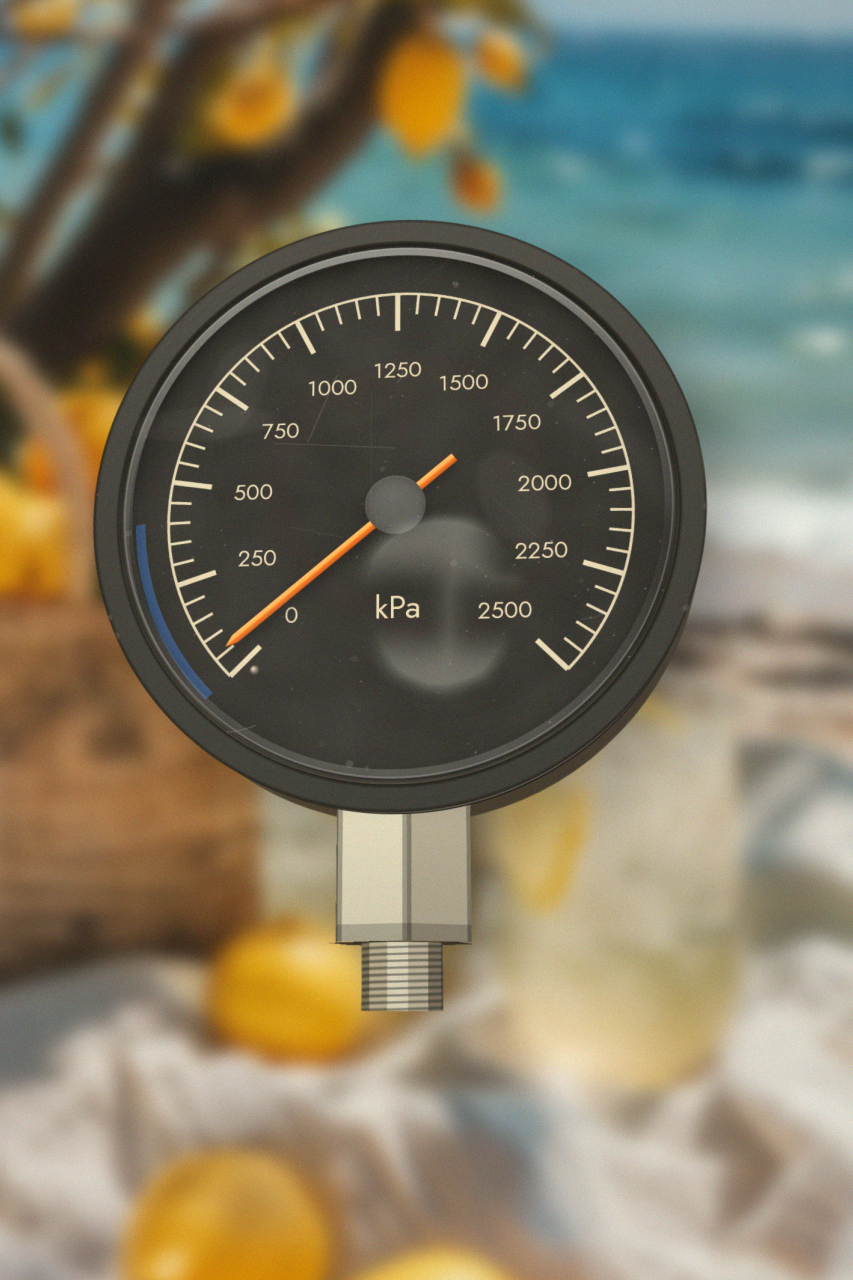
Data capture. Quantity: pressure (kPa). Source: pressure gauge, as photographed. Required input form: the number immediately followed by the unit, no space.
50kPa
